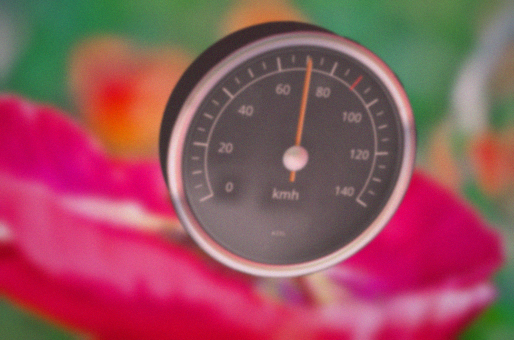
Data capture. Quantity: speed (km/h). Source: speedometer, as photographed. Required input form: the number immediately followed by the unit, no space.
70km/h
